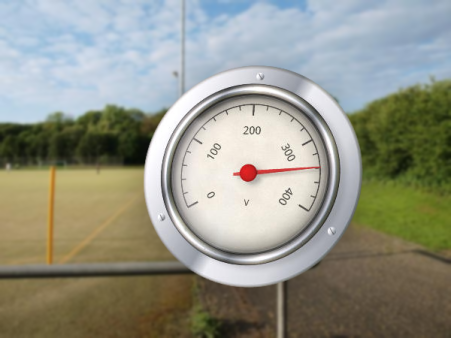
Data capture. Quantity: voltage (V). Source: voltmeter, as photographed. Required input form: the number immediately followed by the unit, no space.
340V
